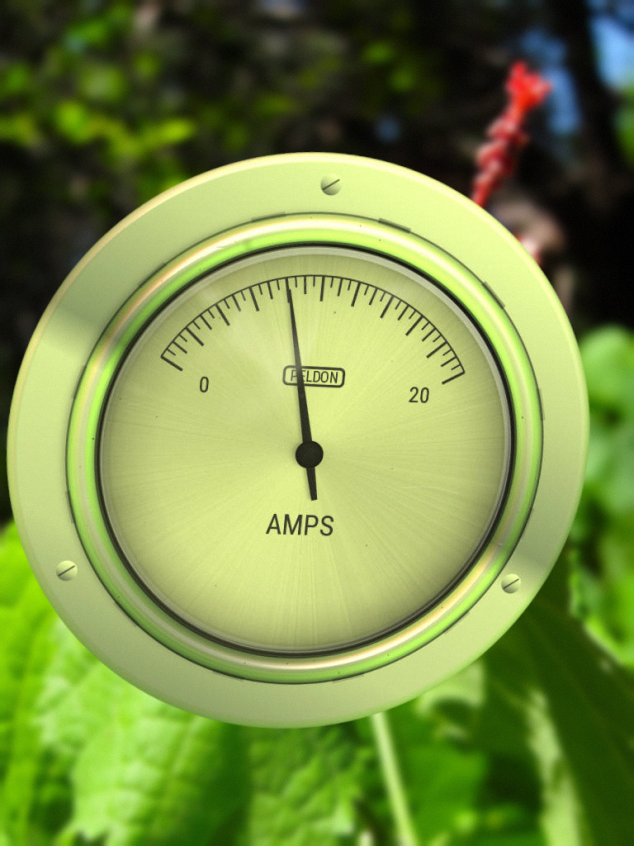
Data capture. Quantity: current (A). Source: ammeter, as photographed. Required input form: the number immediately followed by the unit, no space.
8A
